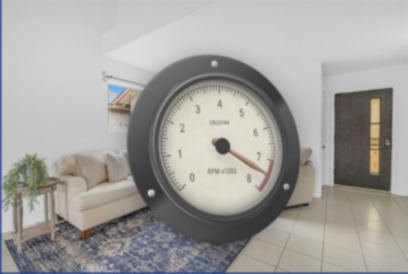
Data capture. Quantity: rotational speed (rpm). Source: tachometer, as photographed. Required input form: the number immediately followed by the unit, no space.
7500rpm
